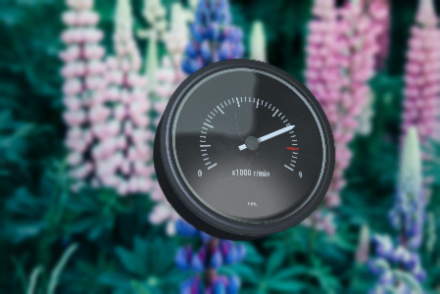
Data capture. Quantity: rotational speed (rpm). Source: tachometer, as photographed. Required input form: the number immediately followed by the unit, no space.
7000rpm
